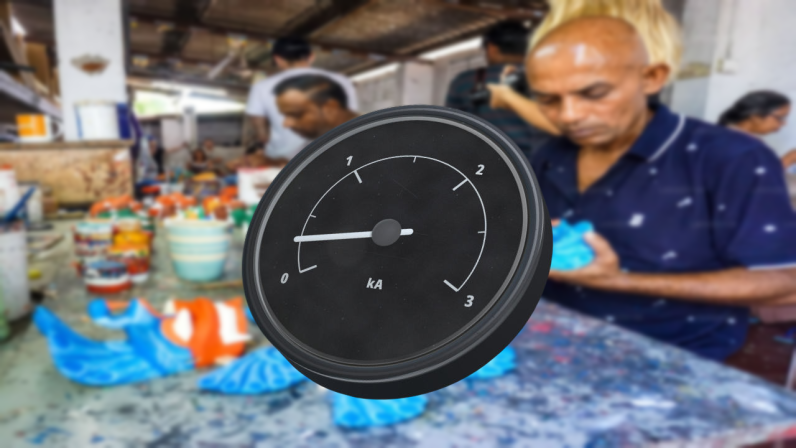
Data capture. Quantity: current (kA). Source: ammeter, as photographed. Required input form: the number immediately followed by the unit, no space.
0.25kA
